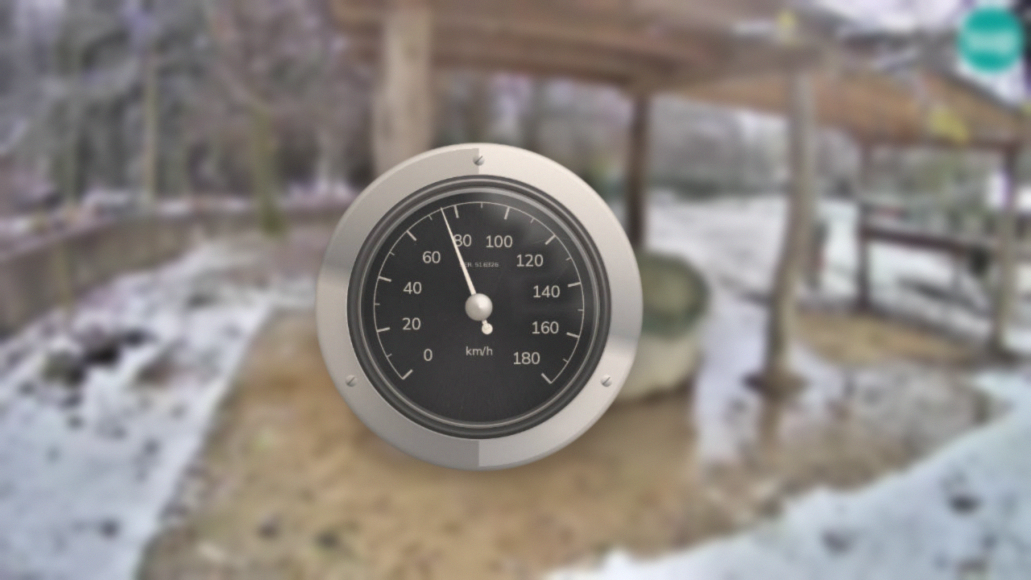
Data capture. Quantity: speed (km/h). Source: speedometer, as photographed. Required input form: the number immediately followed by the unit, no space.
75km/h
